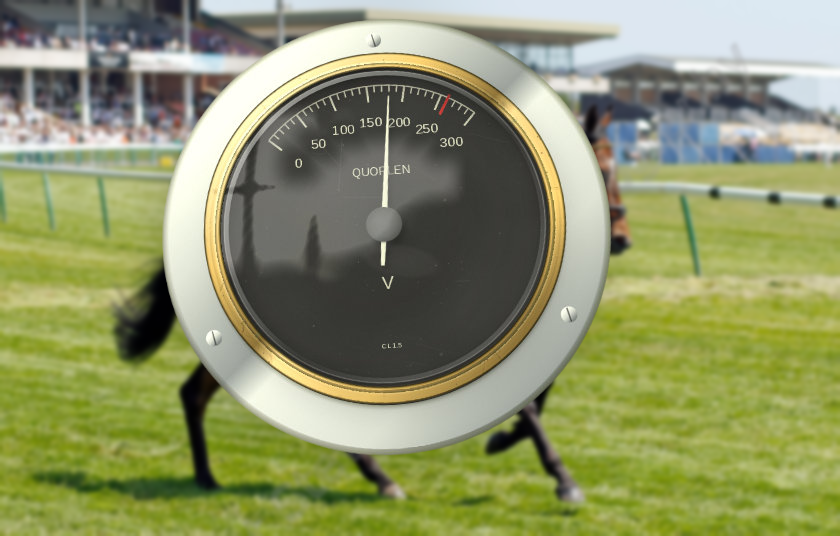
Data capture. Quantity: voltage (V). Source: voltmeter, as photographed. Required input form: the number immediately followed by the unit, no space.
180V
